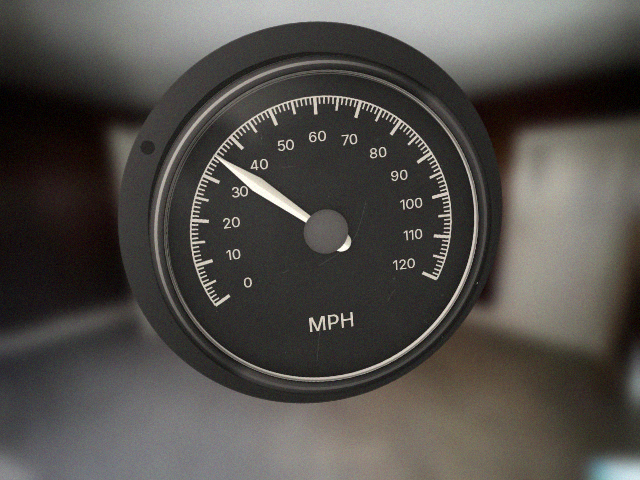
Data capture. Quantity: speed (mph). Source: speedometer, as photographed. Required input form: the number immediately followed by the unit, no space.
35mph
